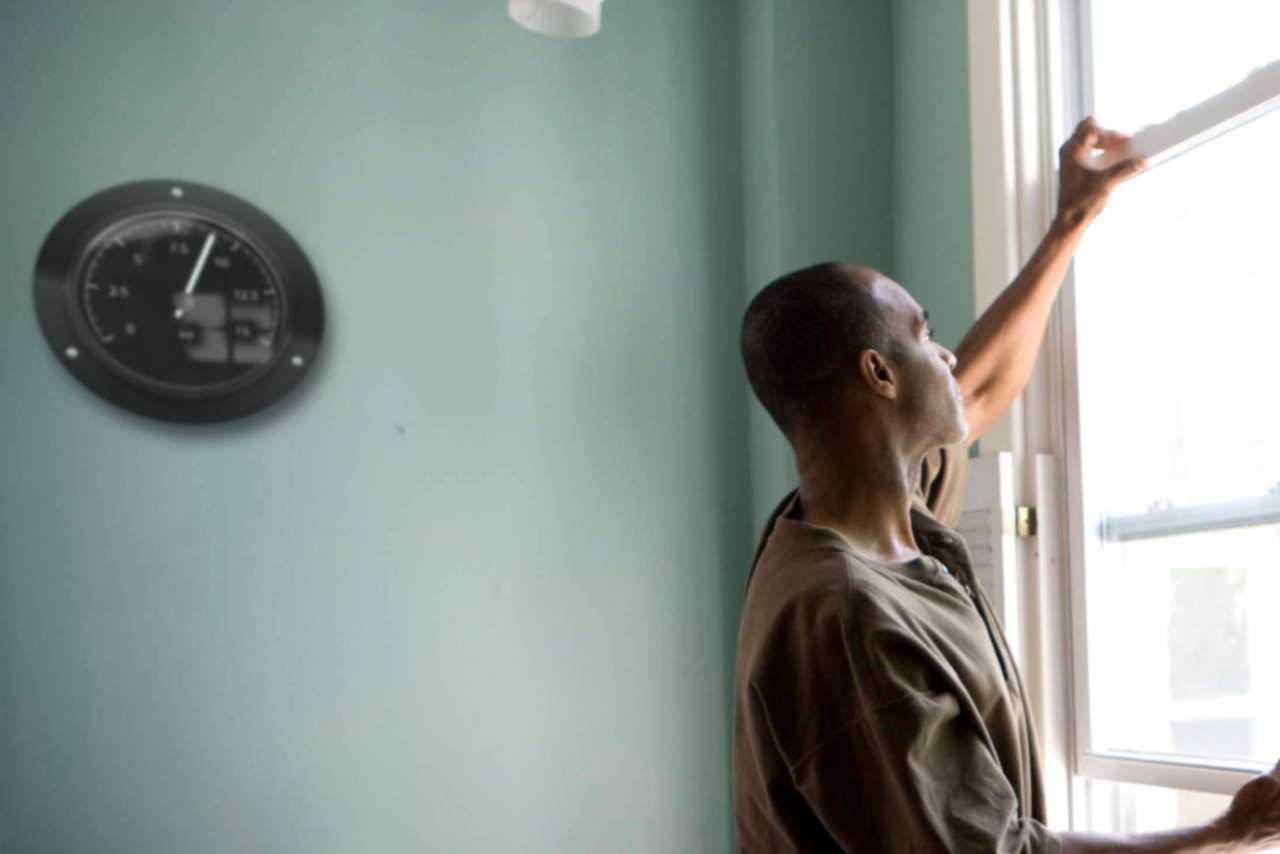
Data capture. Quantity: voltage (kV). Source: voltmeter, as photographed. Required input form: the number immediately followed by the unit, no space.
9kV
